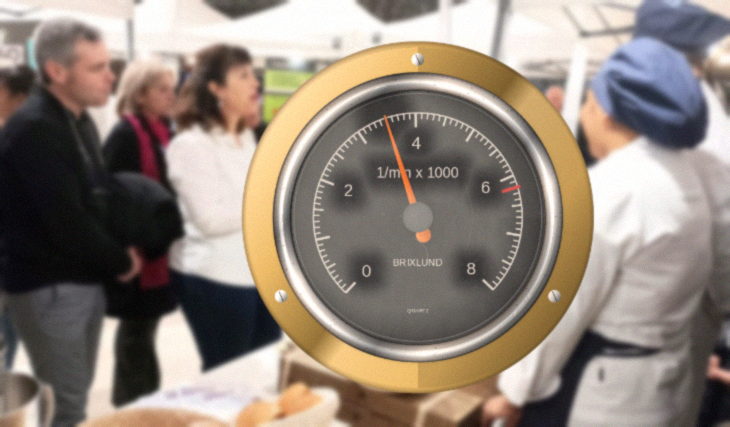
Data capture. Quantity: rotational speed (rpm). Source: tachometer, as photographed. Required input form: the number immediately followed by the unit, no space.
3500rpm
